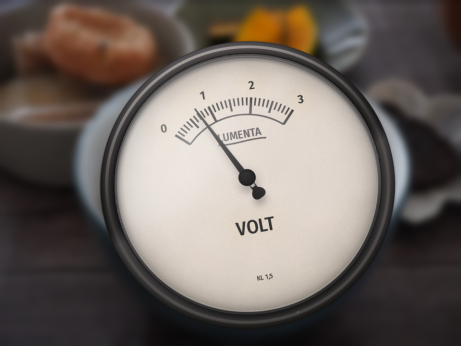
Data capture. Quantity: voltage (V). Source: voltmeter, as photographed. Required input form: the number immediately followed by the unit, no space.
0.7V
